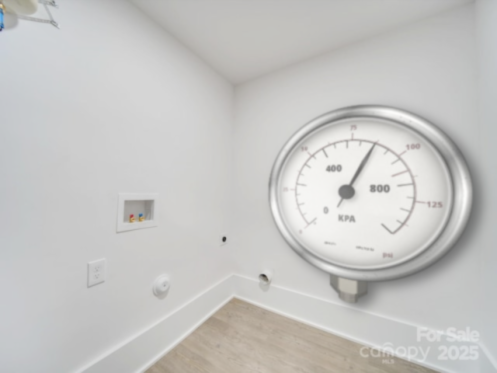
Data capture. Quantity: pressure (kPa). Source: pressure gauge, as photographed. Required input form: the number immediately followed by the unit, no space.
600kPa
